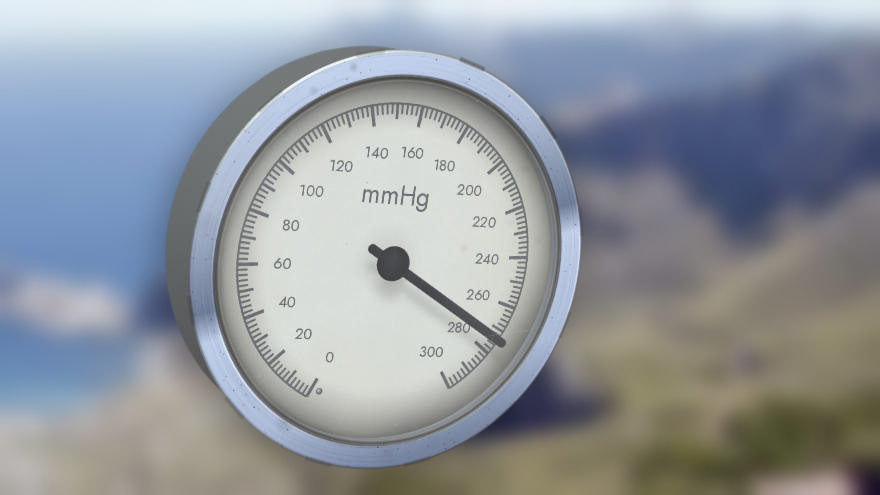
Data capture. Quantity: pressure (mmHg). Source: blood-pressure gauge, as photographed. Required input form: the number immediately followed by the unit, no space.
274mmHg
